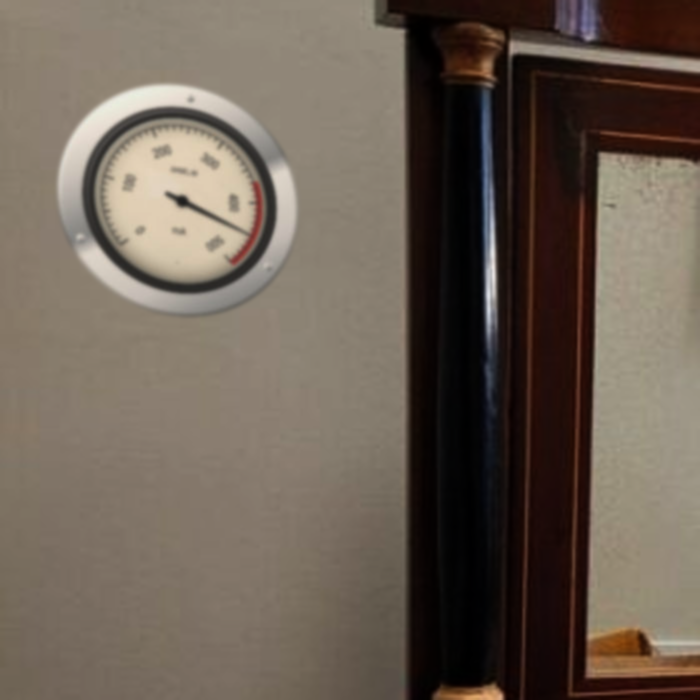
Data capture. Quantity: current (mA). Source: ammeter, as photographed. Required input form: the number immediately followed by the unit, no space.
450mA
